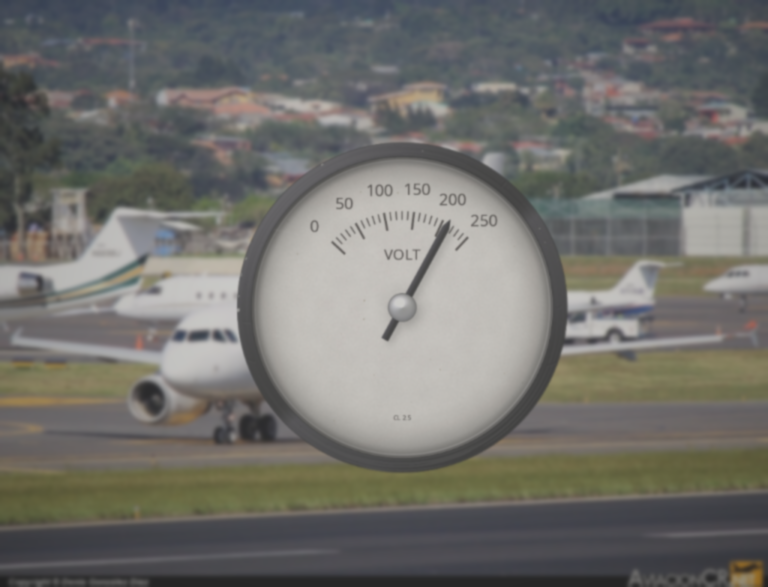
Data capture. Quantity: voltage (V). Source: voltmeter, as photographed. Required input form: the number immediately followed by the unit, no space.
210V
